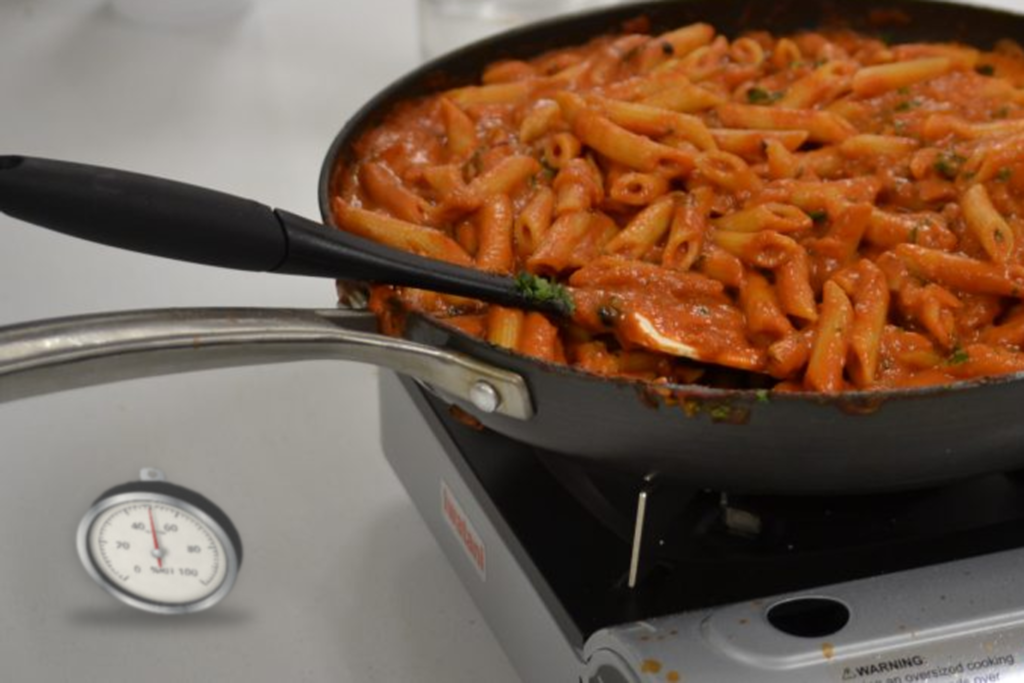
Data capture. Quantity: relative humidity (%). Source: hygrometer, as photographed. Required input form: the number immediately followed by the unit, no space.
50%
